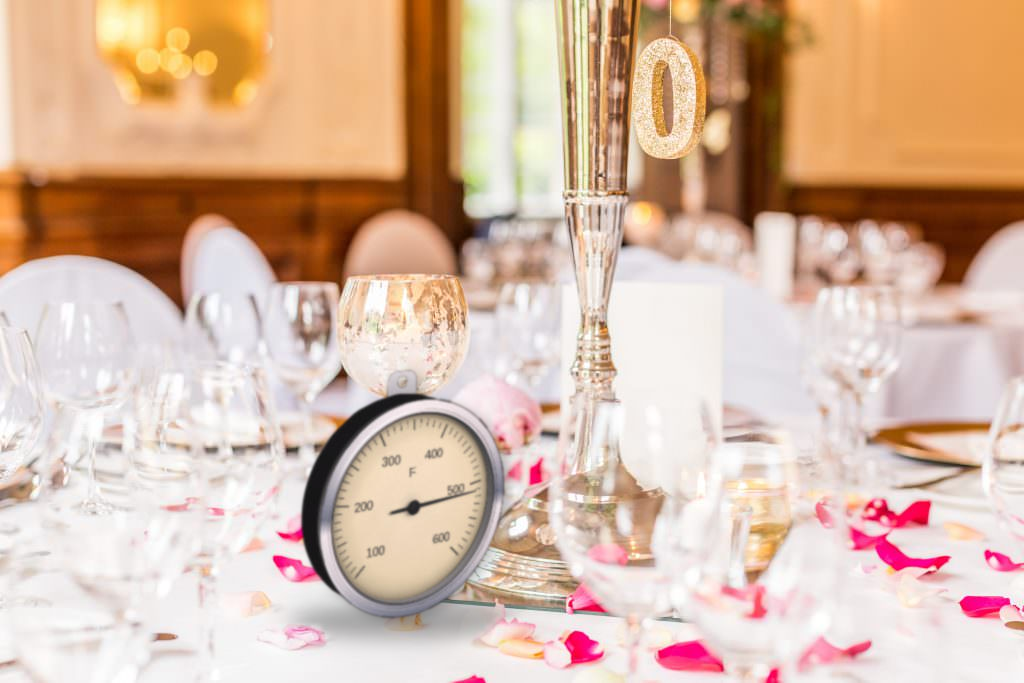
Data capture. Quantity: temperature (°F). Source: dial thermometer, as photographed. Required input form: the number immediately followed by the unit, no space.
510°F
